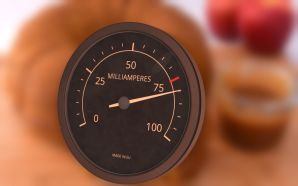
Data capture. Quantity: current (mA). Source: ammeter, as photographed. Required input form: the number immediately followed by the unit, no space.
80mA
